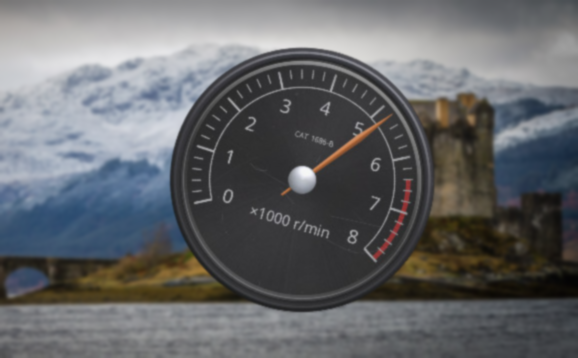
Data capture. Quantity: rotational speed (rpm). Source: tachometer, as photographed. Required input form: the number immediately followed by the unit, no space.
5200rpm
